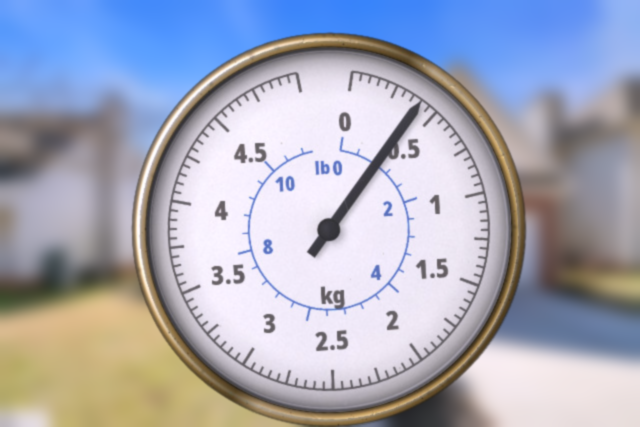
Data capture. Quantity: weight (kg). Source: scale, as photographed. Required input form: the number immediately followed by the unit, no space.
0.4kg
